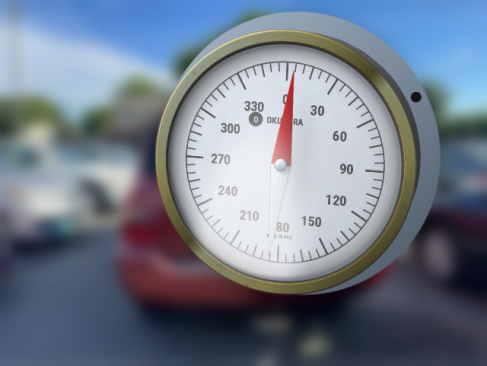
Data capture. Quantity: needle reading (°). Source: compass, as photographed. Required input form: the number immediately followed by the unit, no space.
5°
